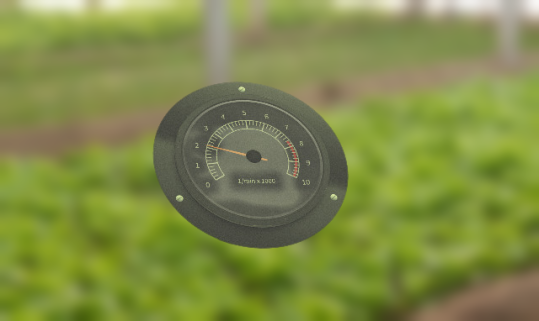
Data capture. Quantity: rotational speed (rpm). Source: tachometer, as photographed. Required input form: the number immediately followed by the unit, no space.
2000rpm
